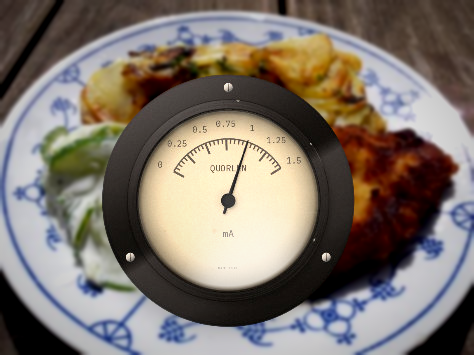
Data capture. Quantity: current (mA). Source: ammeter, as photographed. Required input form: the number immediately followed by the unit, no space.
1mA
